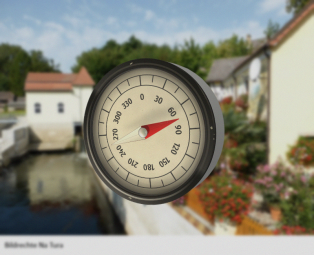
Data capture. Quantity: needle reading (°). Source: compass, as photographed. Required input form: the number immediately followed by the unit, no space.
75°
